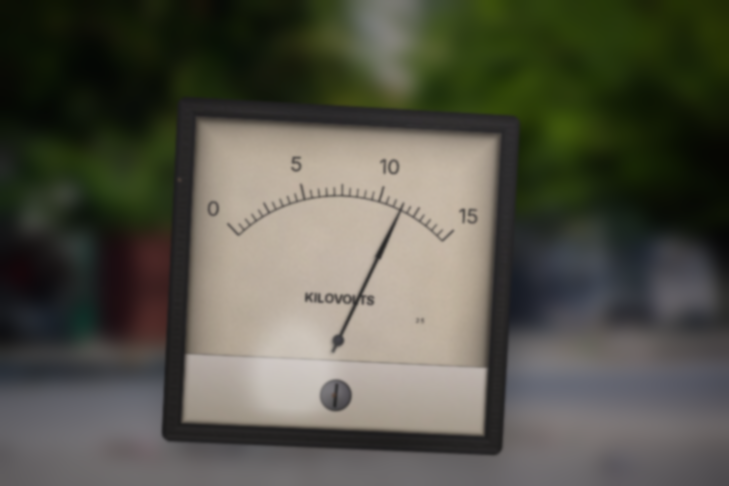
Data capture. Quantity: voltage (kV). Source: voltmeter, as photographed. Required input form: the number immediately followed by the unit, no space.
11.5kV
